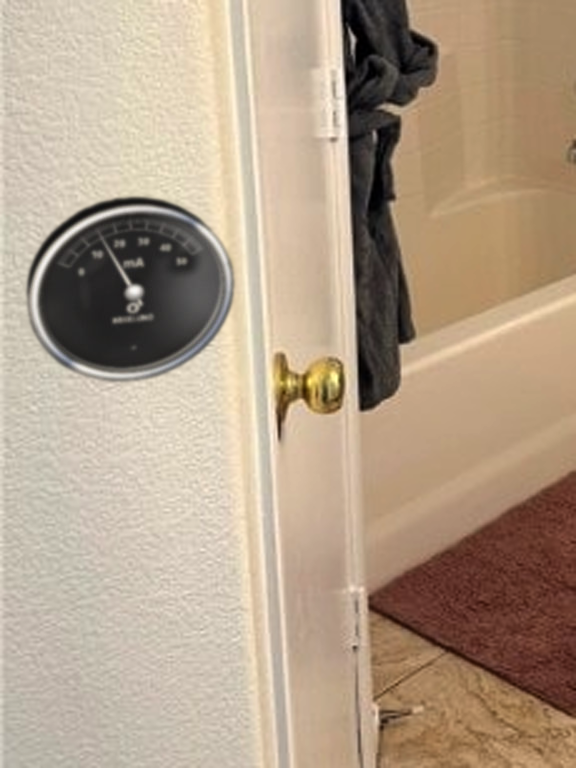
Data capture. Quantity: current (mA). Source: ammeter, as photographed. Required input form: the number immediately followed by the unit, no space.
15mA
